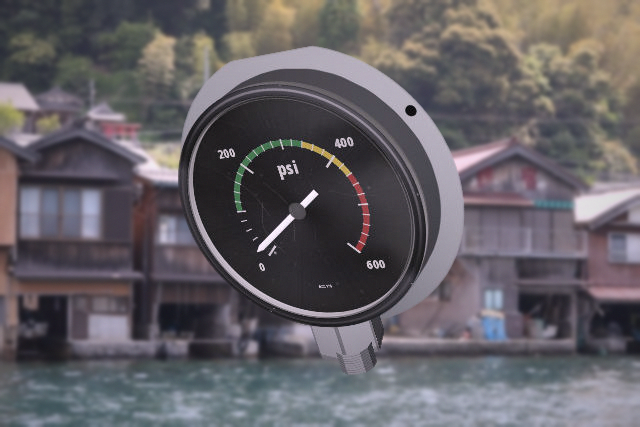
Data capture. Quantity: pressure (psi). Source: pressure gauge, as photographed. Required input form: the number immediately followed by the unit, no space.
20psi
